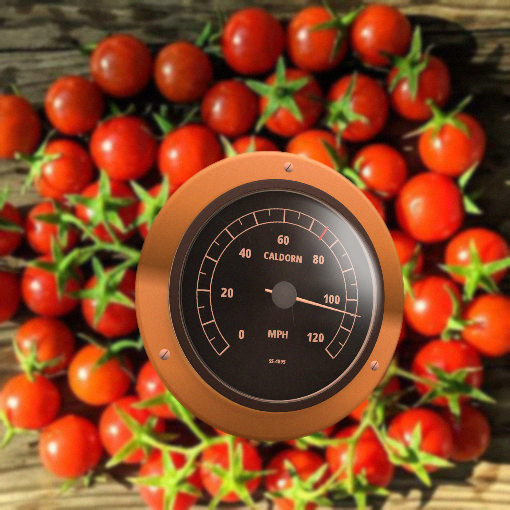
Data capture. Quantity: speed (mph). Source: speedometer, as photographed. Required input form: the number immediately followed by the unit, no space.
105mph
